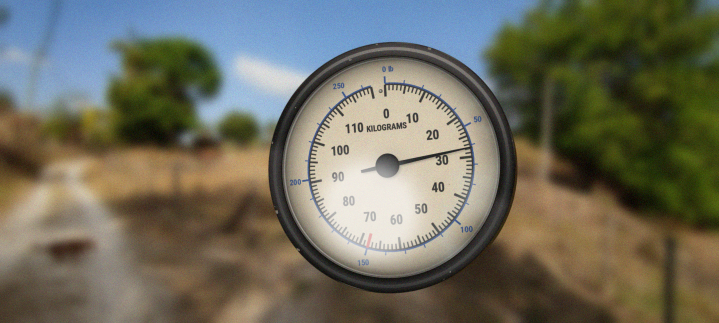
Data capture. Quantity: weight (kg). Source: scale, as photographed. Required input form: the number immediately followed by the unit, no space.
28kg
